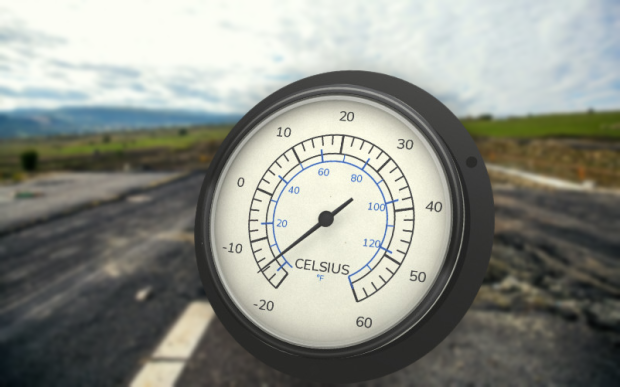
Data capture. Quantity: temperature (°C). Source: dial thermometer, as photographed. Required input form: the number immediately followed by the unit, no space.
-16°C
